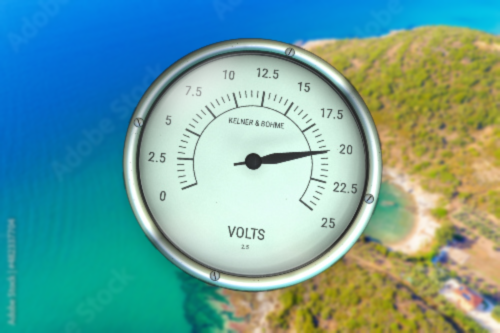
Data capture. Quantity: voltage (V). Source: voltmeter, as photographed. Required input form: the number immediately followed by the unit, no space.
20V
